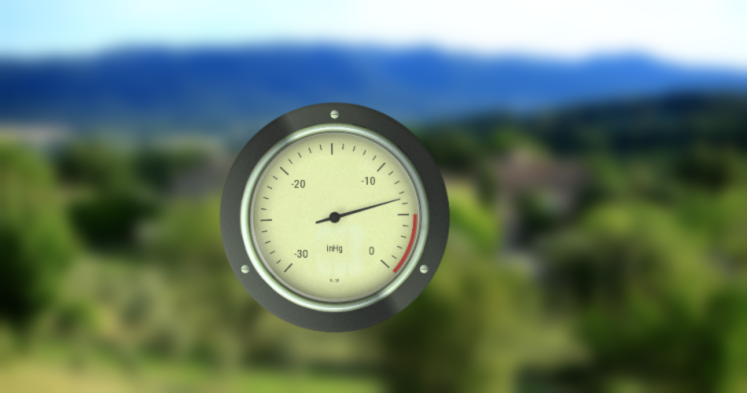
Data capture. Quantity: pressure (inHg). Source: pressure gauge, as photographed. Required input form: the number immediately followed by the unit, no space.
-6.5inHg
